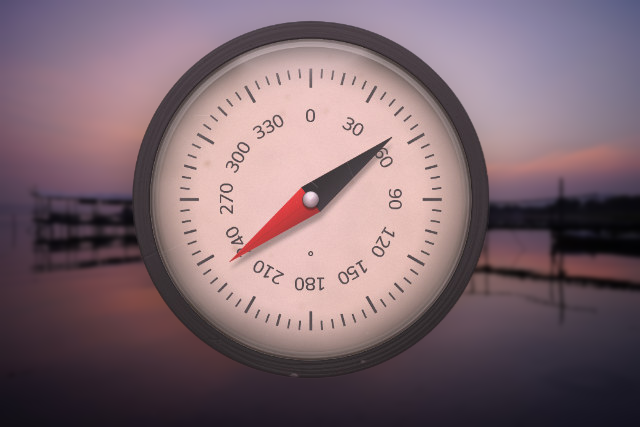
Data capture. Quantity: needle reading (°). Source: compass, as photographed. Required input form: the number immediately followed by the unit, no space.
232.5°
